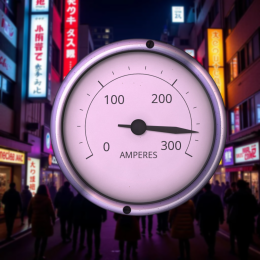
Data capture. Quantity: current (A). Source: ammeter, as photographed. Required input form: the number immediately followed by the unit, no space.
270A
